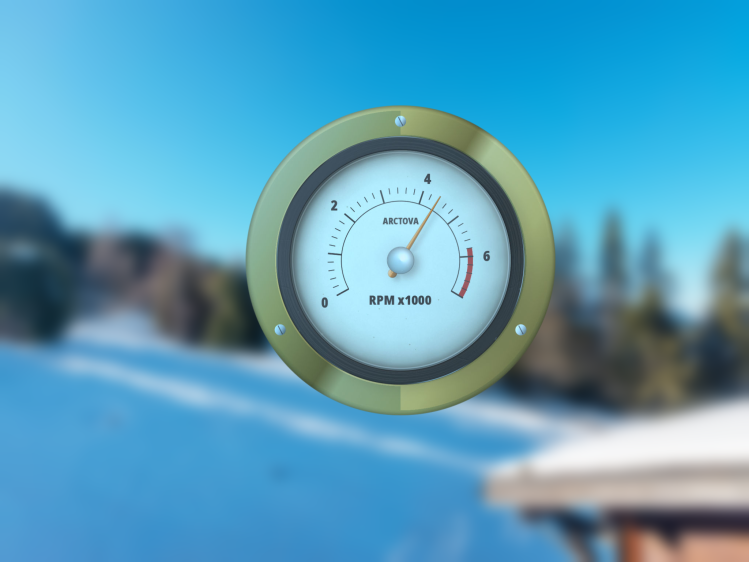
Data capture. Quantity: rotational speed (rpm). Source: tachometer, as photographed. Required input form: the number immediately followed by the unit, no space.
4400rpm
